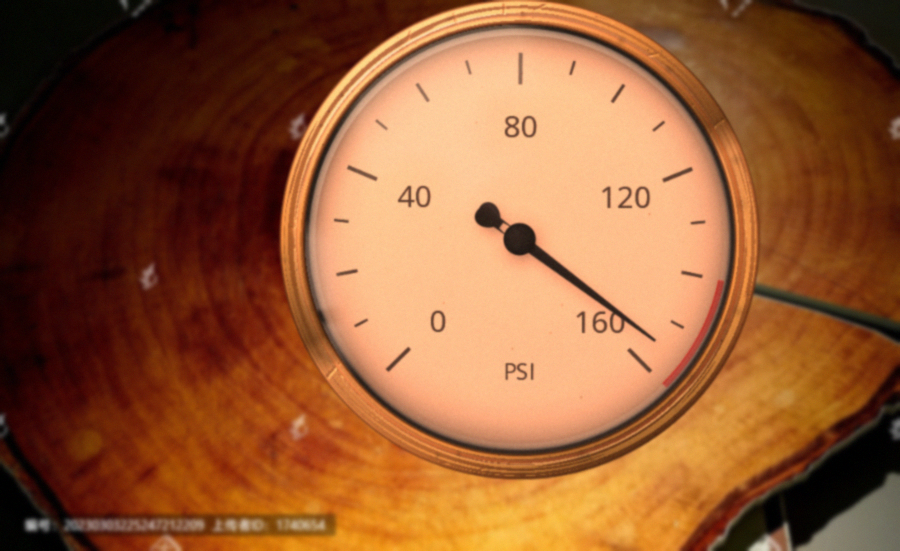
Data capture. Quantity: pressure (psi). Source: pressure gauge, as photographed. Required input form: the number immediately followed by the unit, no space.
155psi
